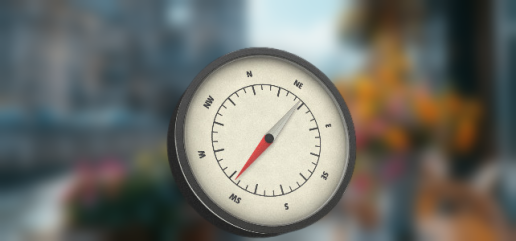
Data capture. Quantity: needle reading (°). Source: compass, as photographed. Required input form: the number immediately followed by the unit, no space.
235°
